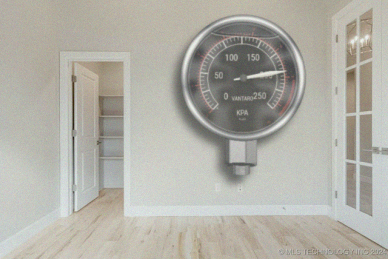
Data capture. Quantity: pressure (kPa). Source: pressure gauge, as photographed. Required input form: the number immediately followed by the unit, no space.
200kPa
